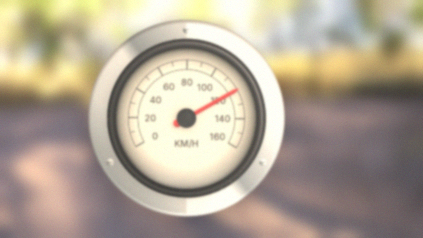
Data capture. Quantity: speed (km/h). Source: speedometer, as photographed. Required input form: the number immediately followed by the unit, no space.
120km/h
